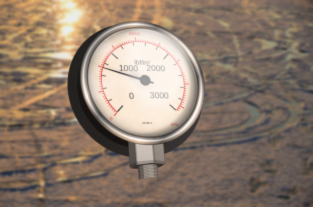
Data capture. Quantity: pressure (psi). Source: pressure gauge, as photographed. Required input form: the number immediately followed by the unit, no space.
700psi
